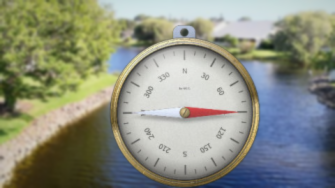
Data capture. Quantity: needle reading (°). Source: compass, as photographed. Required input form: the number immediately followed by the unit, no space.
90°
